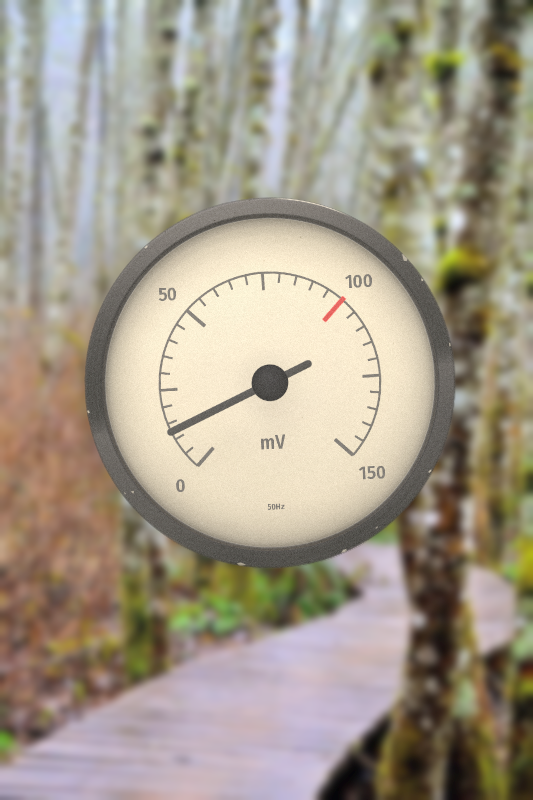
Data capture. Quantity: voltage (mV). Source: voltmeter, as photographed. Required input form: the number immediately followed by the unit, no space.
12.5mV
